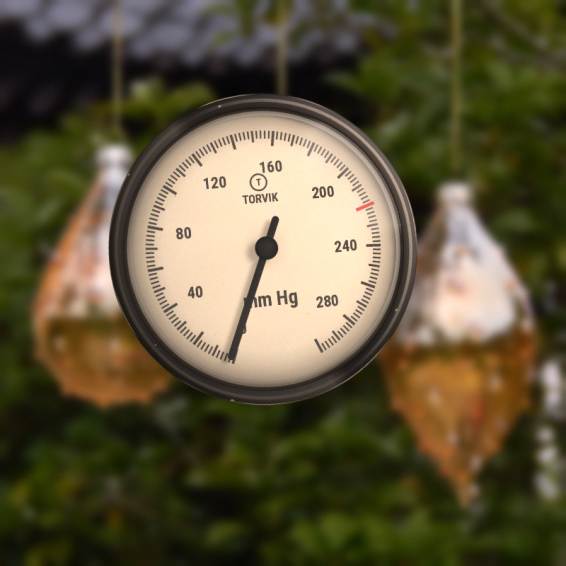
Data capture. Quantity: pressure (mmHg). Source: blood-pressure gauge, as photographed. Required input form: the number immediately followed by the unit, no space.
2mmHg
